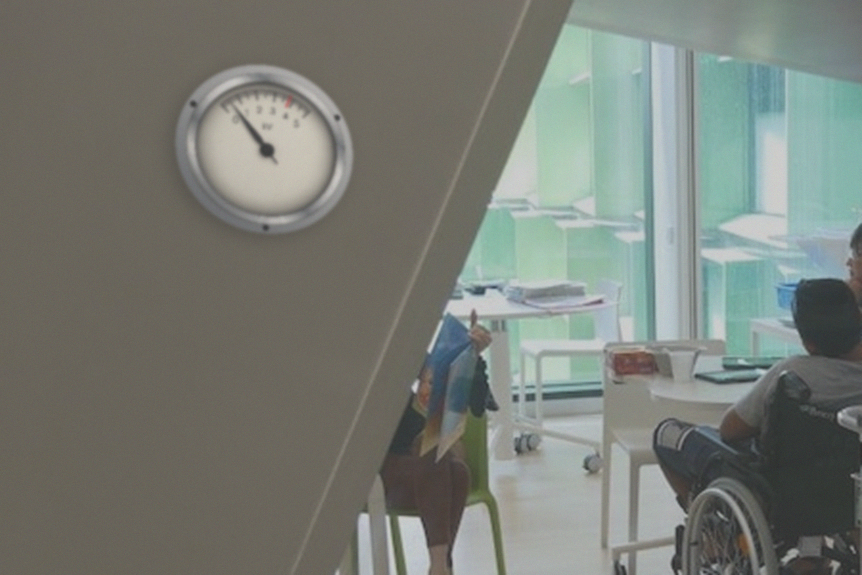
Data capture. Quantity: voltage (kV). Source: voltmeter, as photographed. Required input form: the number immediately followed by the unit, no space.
0.5kV
